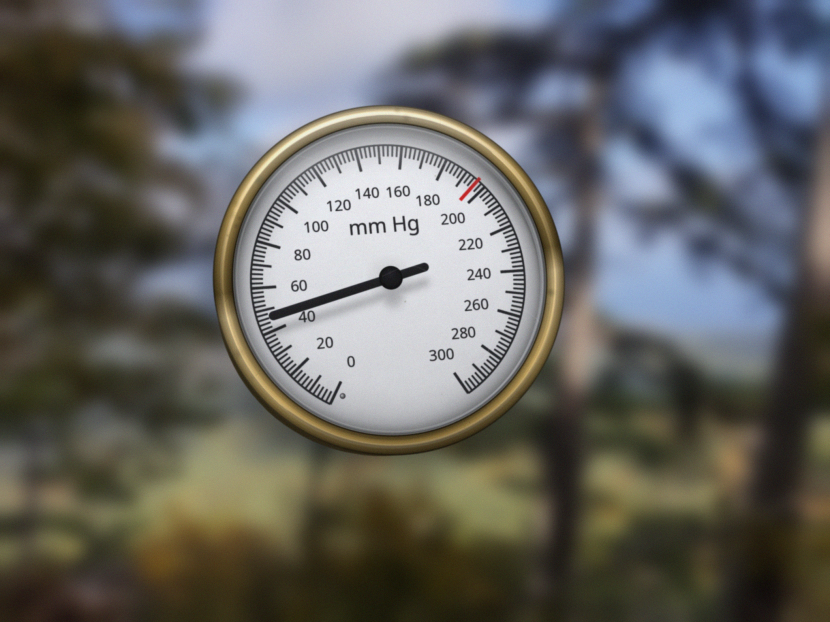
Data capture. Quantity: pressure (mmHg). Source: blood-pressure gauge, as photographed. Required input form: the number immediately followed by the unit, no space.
46mmHg
